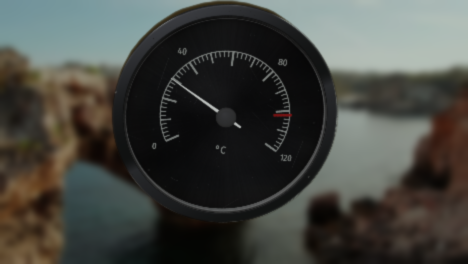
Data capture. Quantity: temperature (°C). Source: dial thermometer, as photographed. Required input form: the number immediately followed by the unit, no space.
30°C
